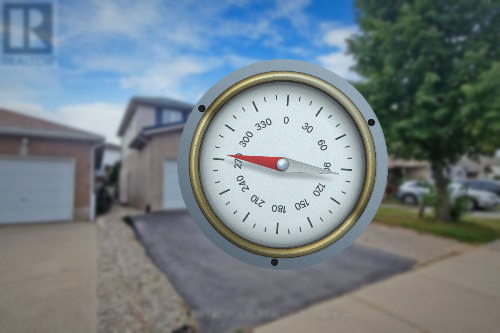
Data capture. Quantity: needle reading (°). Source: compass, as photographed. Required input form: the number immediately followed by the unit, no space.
275°
